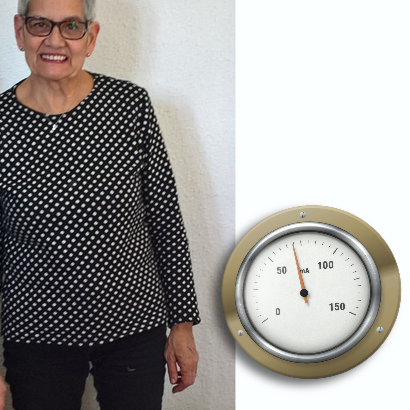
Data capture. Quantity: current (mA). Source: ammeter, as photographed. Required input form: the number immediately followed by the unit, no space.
70mA
